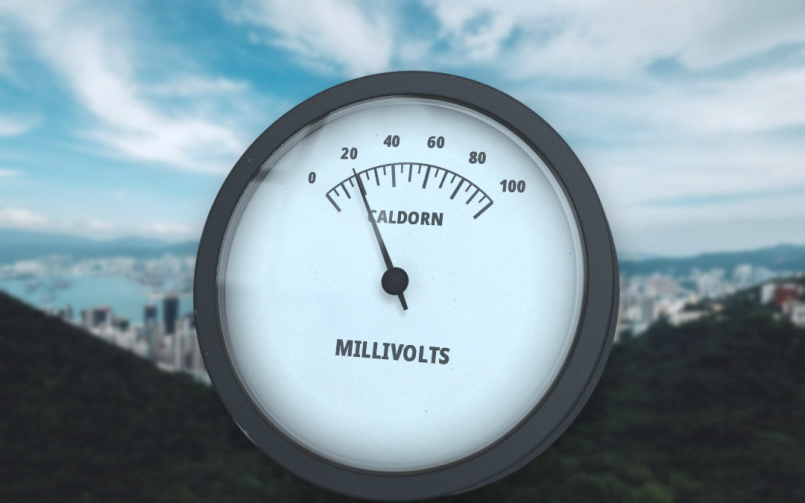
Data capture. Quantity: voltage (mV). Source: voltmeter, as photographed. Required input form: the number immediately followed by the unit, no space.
20mV
